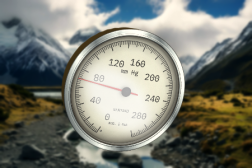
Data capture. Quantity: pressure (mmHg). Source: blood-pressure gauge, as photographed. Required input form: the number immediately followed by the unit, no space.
70mmHg
